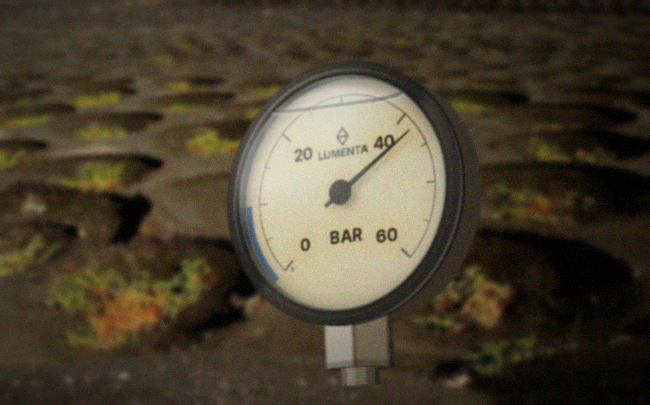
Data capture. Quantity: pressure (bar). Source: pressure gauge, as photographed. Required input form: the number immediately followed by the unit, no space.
42.5bar
